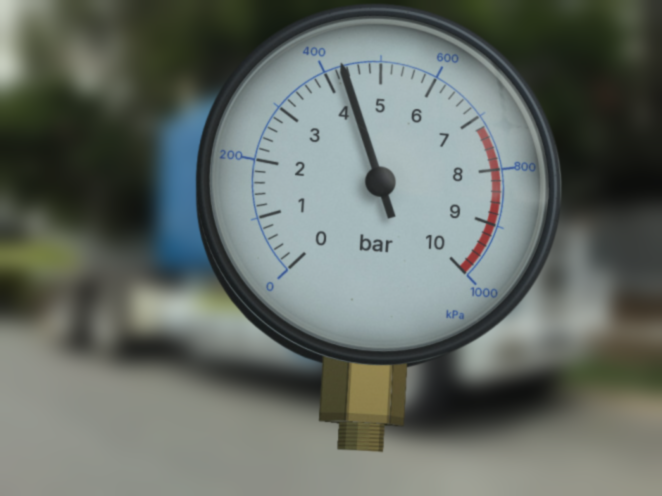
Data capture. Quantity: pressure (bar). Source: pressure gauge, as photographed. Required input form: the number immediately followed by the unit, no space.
4.3bar
